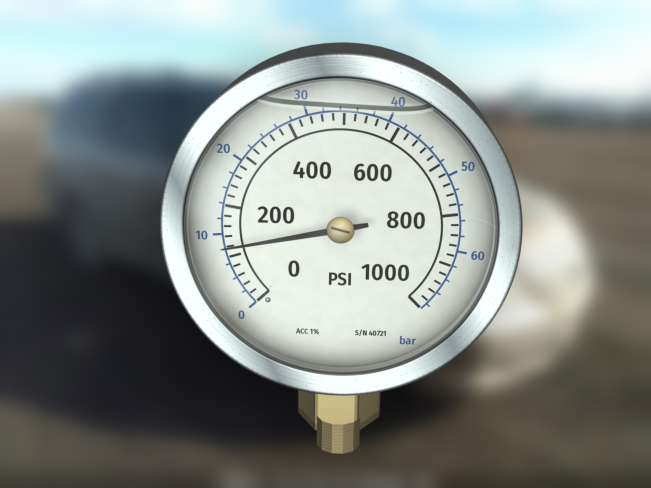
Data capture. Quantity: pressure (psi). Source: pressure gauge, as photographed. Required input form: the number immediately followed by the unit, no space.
120psi
